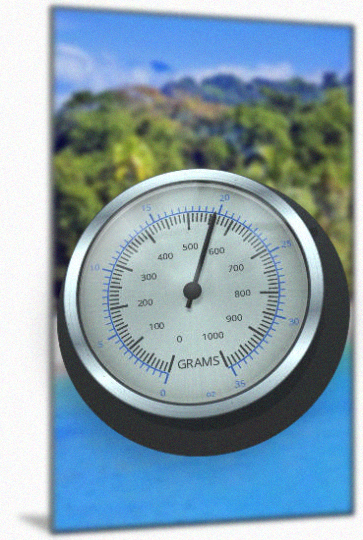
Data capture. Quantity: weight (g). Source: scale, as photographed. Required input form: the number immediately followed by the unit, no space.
560g
